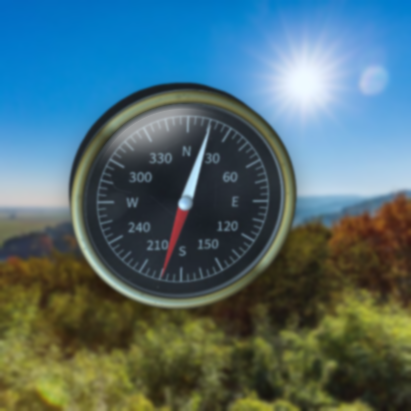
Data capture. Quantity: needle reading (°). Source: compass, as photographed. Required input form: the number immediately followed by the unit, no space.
195°
